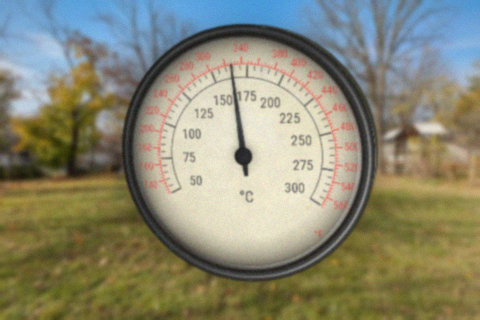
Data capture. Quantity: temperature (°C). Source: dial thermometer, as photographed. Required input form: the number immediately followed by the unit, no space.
165°C
